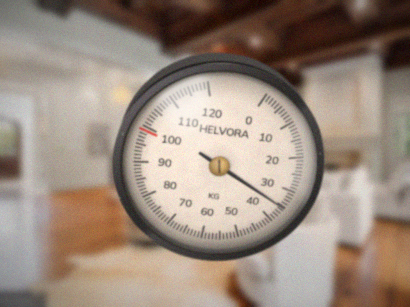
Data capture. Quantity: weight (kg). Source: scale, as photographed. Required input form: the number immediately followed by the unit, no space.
35kg
